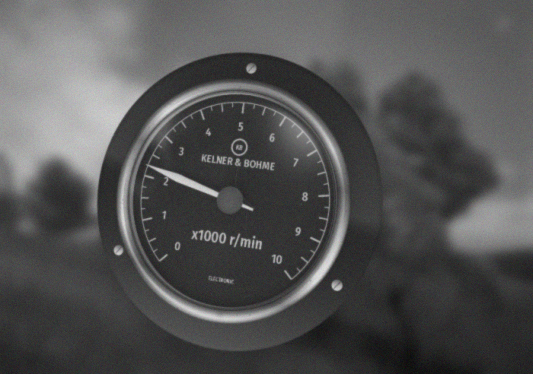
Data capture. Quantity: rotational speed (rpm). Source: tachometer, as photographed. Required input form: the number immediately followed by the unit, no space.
2250rpm
